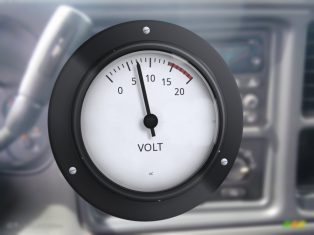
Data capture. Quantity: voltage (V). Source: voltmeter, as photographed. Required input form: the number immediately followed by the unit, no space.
7V
